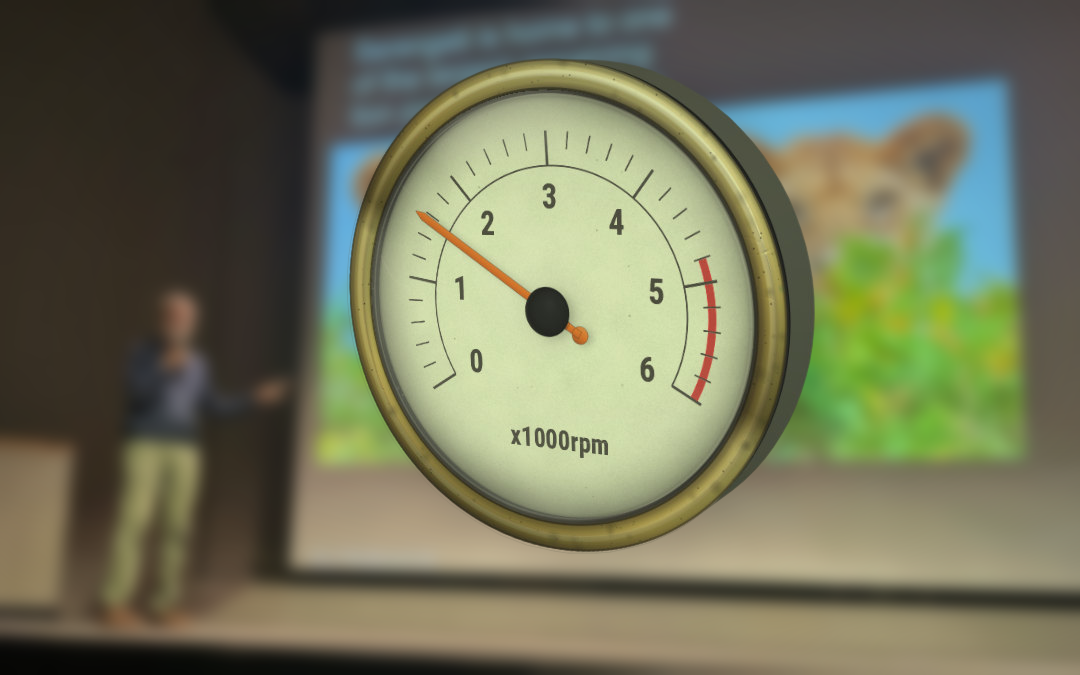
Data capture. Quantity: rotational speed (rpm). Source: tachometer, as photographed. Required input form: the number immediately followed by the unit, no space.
1600rpm
